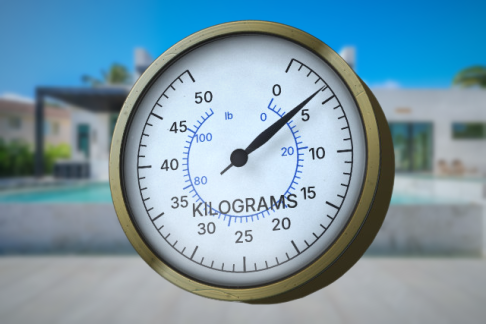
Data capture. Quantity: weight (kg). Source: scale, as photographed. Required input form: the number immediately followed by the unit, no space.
4kg
